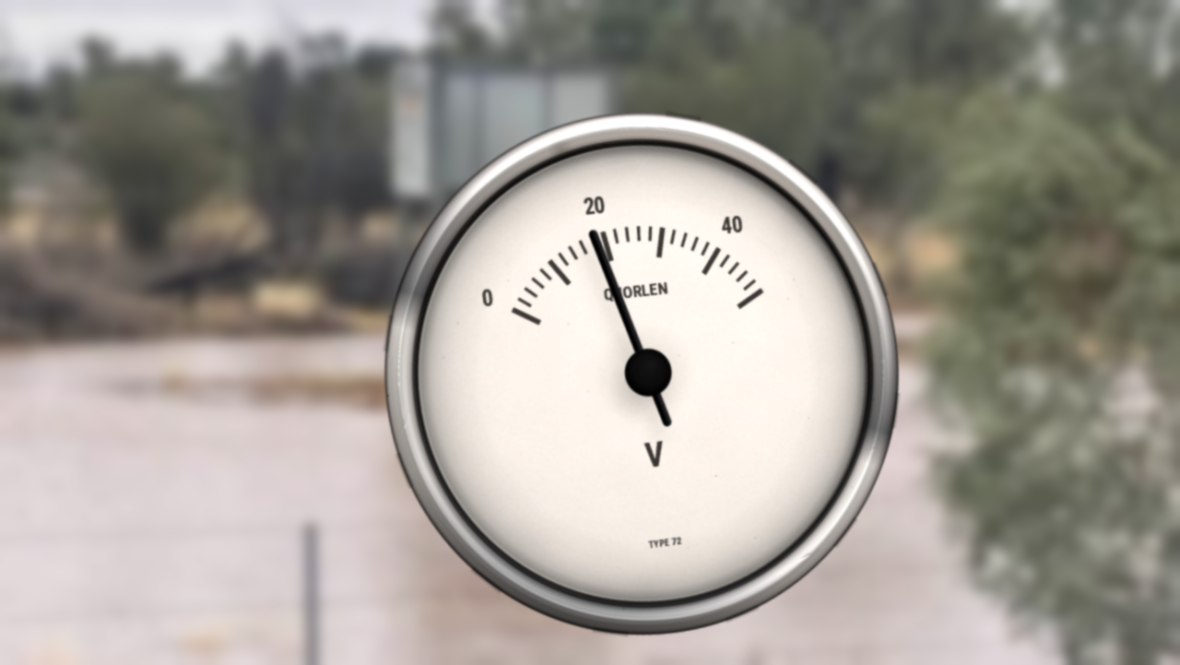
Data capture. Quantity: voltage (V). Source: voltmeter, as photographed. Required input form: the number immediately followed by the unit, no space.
18V
